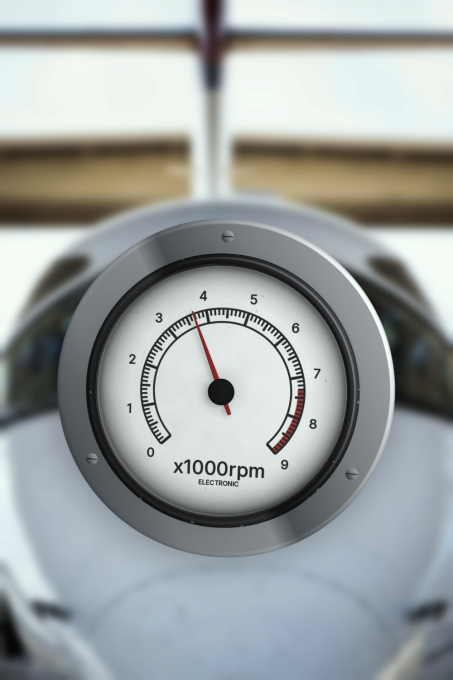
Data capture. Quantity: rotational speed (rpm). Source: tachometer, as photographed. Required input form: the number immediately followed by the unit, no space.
3700rpm
